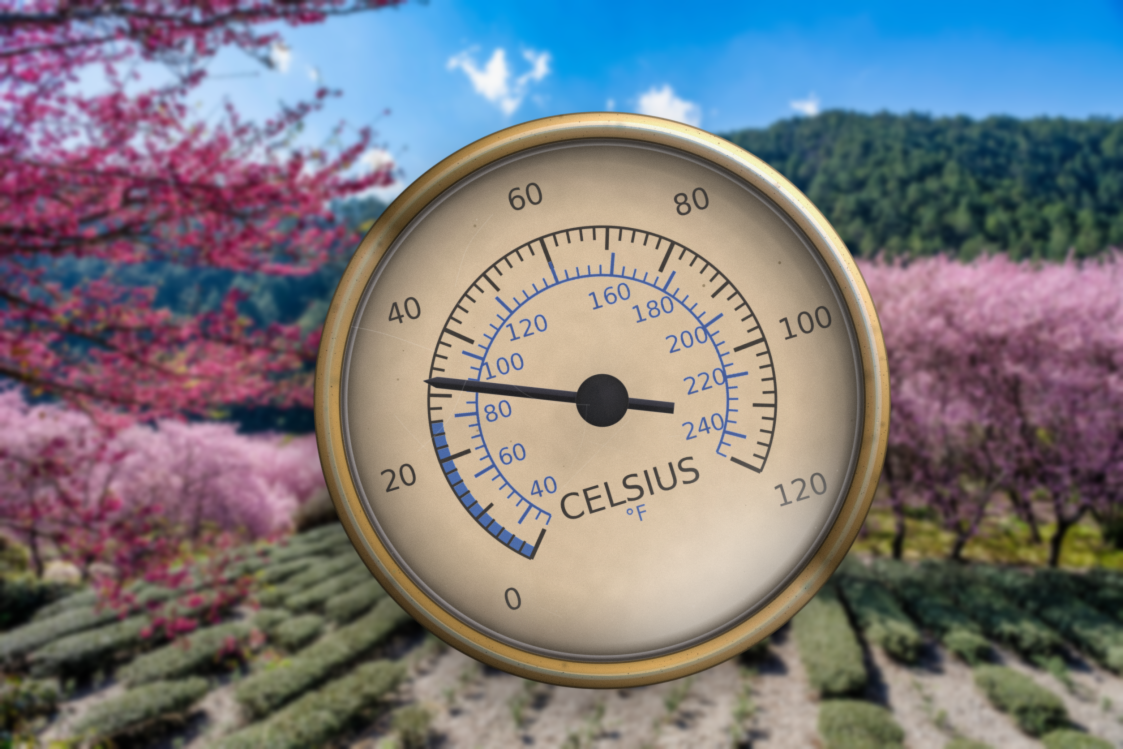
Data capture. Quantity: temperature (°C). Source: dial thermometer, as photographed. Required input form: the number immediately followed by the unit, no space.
32°C
